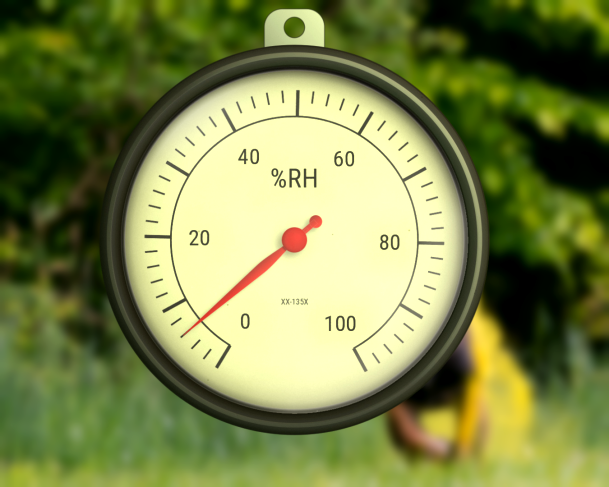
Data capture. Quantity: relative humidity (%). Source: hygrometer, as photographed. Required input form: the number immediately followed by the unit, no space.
6%
